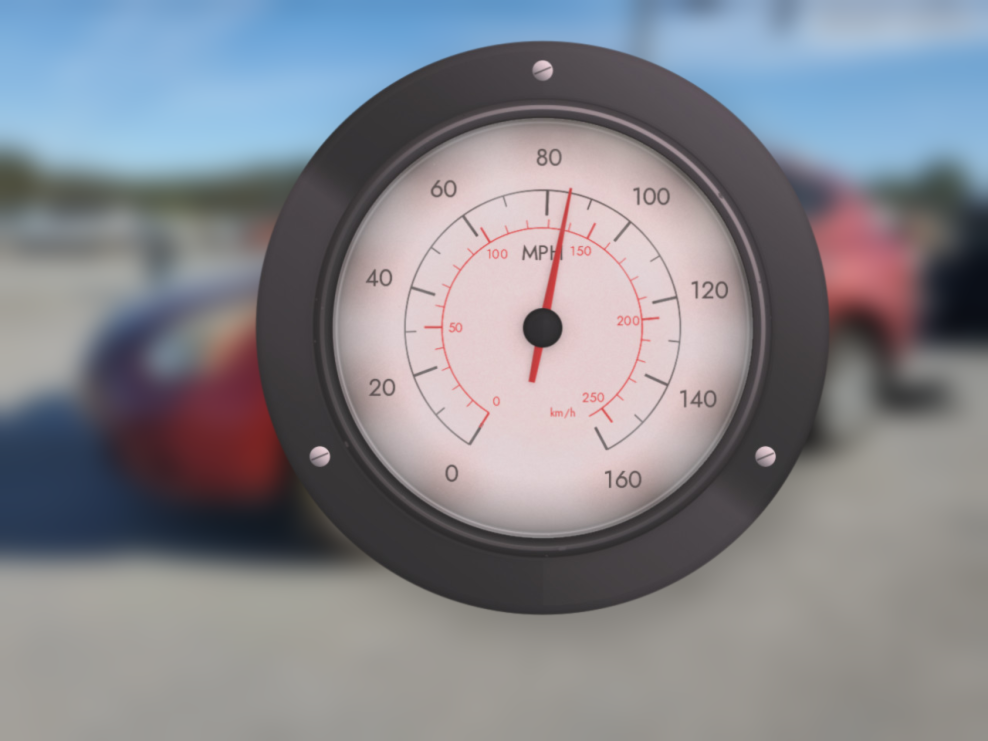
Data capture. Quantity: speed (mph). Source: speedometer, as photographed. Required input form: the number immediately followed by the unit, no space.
85mph
